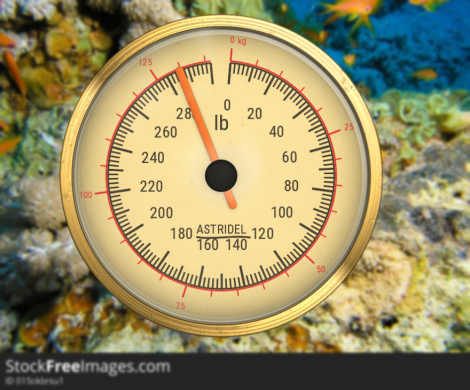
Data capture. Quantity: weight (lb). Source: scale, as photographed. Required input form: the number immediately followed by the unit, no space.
286lb
